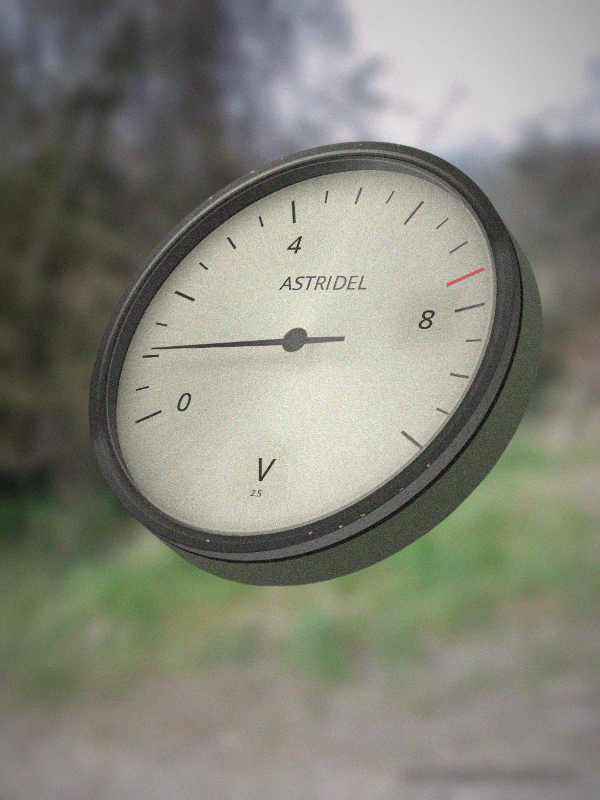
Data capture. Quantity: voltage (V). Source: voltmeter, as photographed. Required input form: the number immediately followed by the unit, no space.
1V
